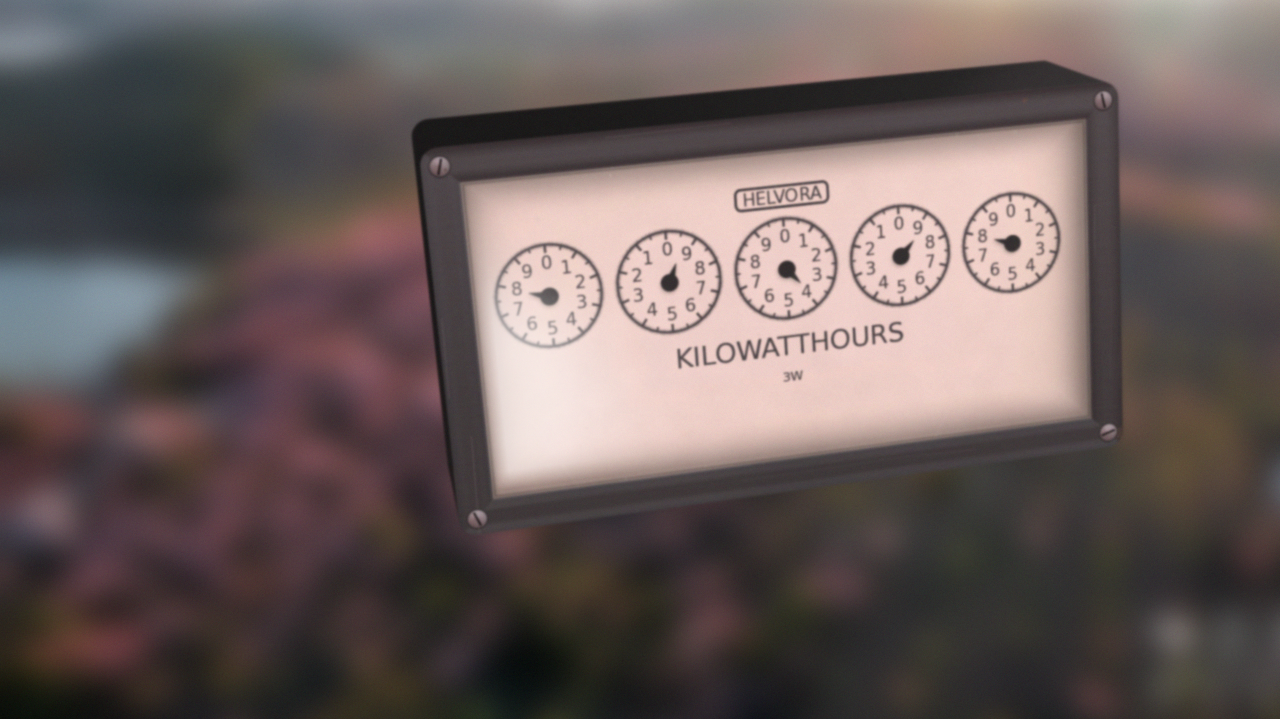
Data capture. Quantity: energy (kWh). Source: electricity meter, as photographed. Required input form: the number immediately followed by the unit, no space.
79388kWh
